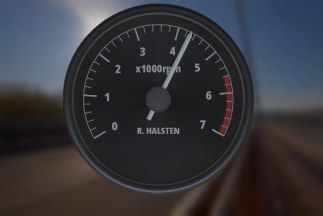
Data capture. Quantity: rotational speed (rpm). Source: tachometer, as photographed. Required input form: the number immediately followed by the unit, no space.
4300rpm
